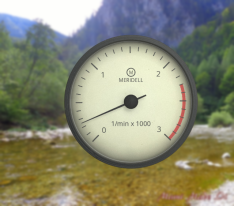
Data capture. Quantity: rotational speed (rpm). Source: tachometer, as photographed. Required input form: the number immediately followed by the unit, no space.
250rpm
